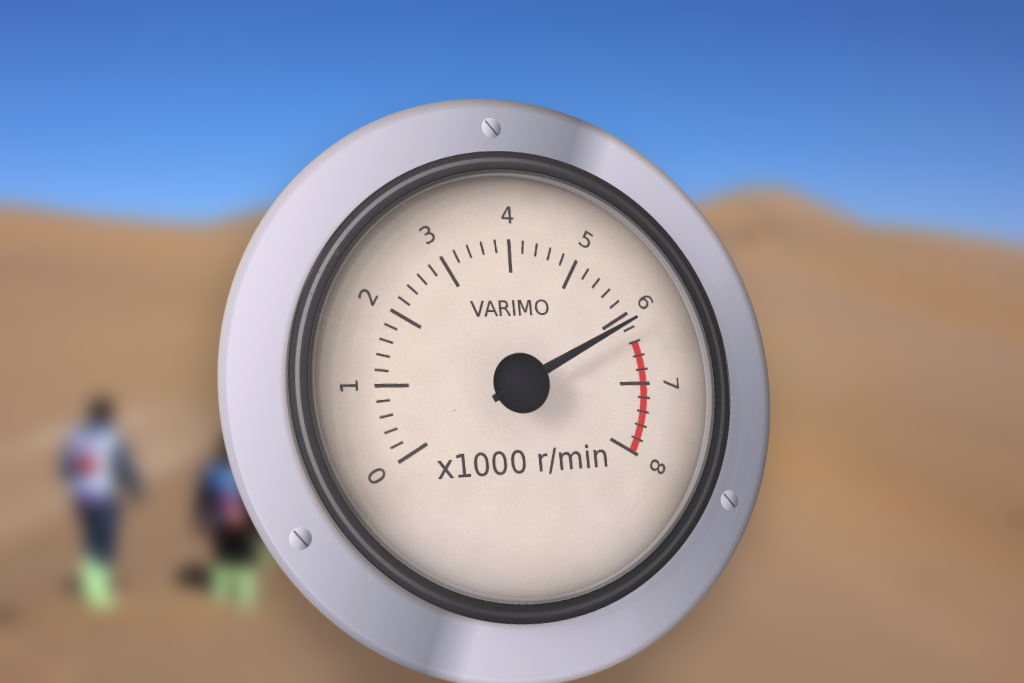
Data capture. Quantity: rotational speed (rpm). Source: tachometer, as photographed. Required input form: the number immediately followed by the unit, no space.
6100rpm
